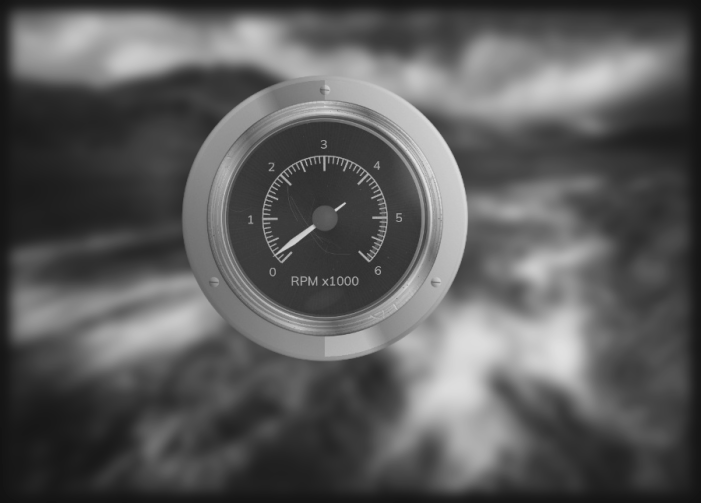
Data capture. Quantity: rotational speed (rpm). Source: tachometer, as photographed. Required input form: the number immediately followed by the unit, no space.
200rpm
